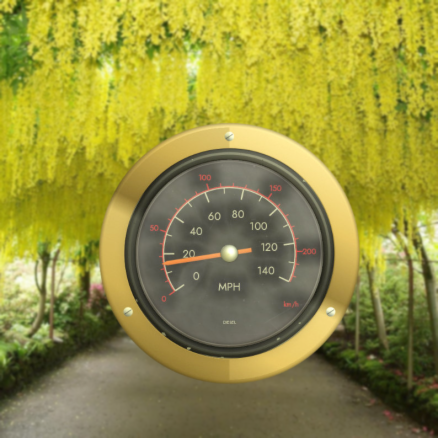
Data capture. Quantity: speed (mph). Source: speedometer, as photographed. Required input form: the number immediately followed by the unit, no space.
15mph
